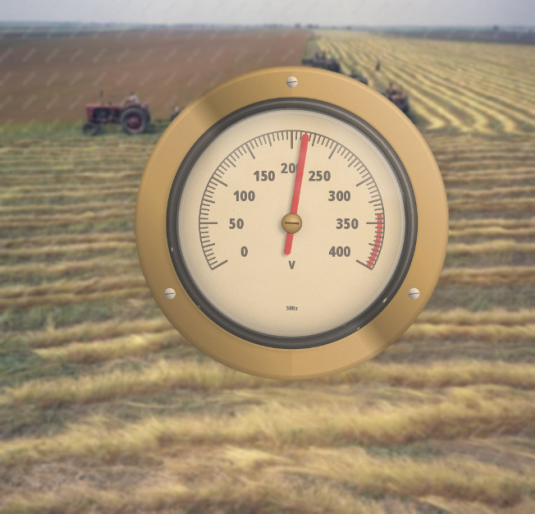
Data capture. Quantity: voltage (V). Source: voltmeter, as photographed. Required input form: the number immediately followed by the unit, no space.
215V
